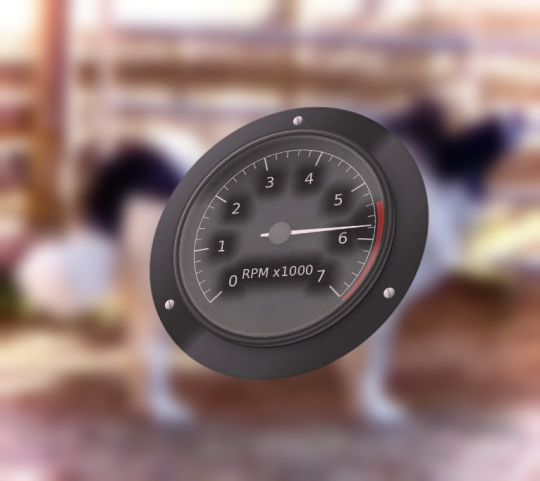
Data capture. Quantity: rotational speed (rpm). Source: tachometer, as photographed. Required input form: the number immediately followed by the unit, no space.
5800rpm
